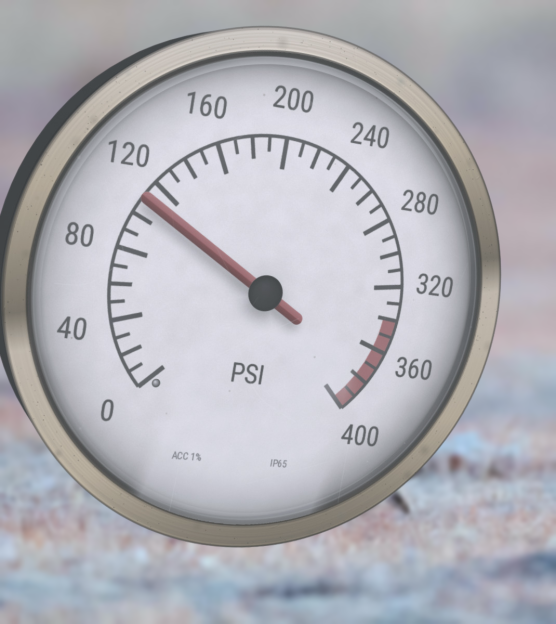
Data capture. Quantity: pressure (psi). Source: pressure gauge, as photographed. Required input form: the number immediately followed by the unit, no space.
110psi
